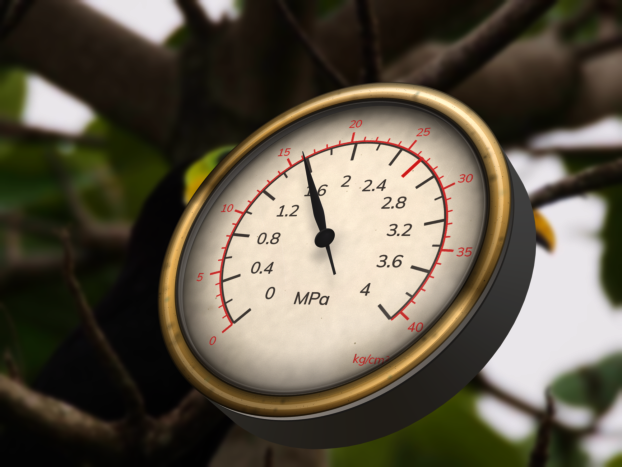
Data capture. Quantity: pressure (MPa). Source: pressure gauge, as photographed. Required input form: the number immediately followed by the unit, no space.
1.6MPa
